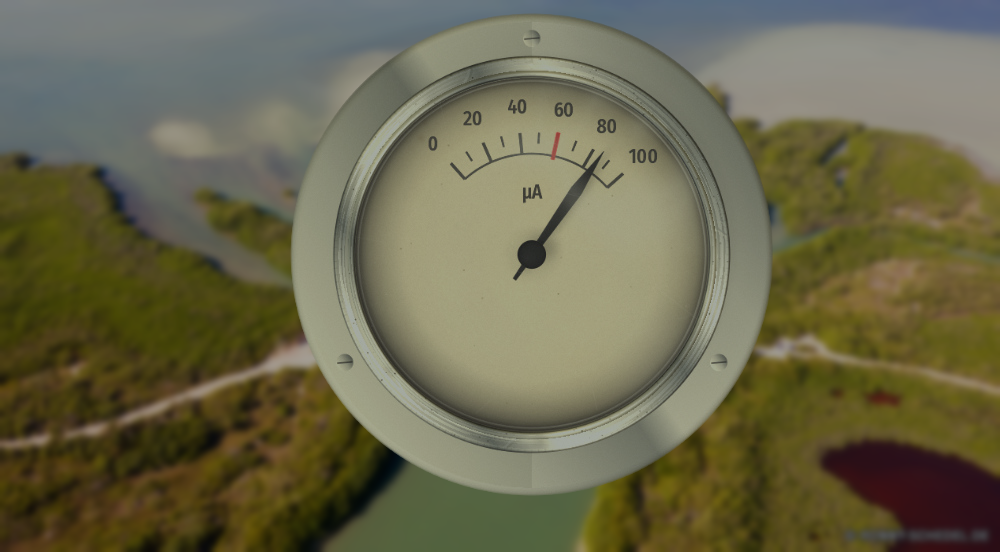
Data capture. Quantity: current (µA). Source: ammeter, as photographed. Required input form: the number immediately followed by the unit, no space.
85µA
